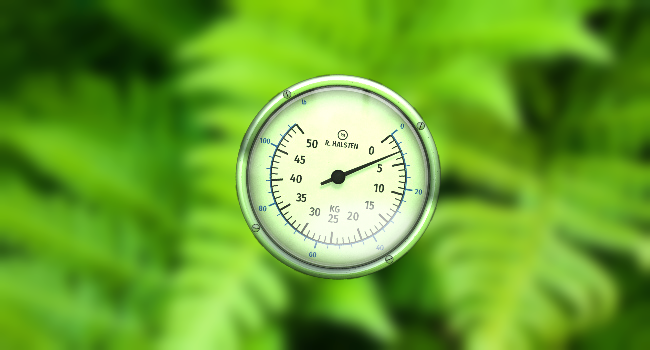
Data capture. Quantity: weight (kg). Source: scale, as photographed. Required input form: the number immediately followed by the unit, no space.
3kg
